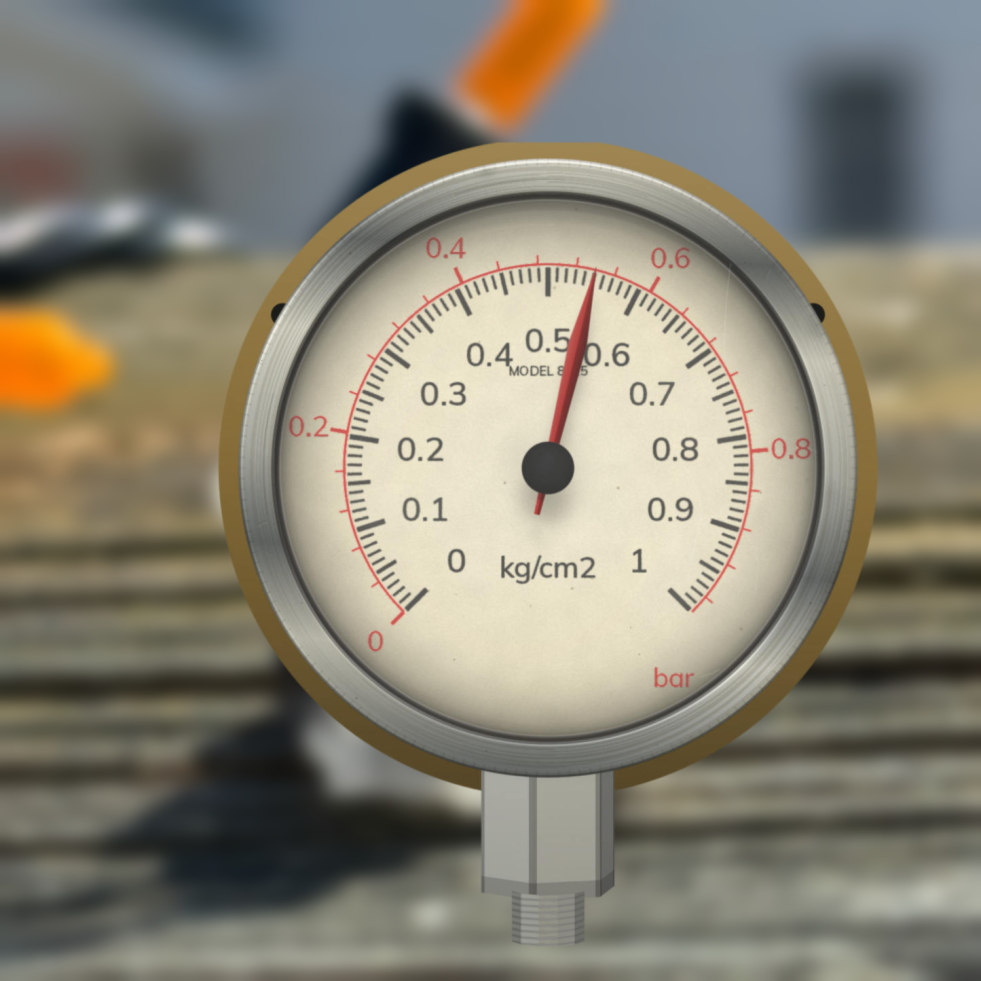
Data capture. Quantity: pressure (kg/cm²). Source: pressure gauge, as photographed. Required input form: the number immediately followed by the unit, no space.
0.55kg/cm²
